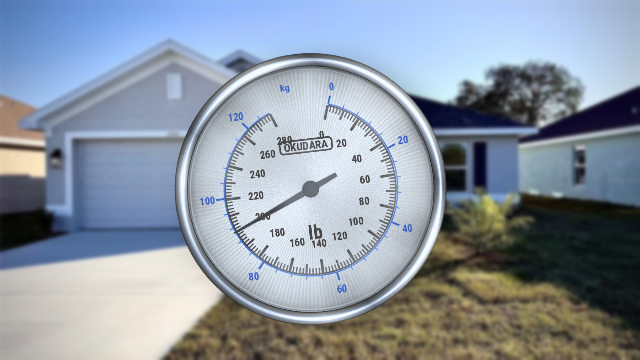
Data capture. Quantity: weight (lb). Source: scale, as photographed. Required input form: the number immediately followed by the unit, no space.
200lb
